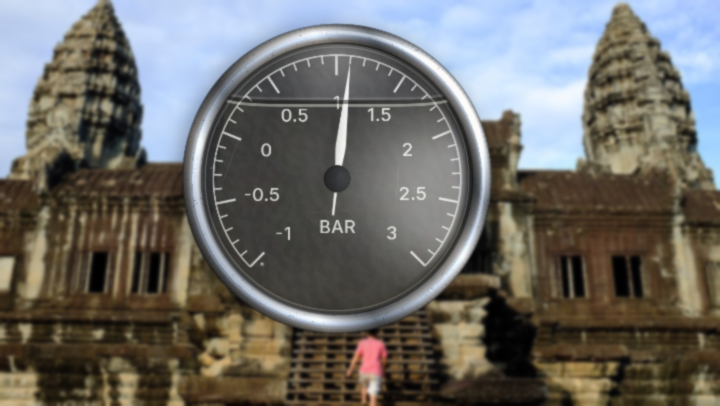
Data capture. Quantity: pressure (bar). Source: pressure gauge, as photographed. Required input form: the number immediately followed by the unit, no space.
1.1bar
